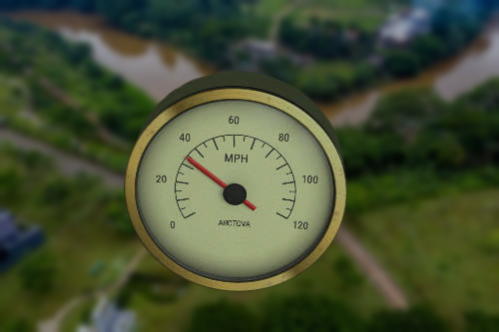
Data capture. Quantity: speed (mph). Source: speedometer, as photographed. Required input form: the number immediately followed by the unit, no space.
35mph
